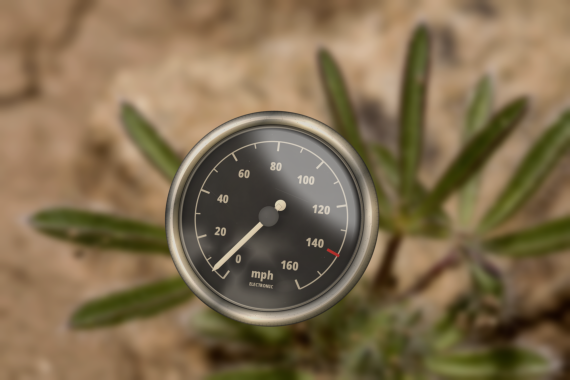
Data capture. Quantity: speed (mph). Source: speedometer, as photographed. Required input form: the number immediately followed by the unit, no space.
5mph
